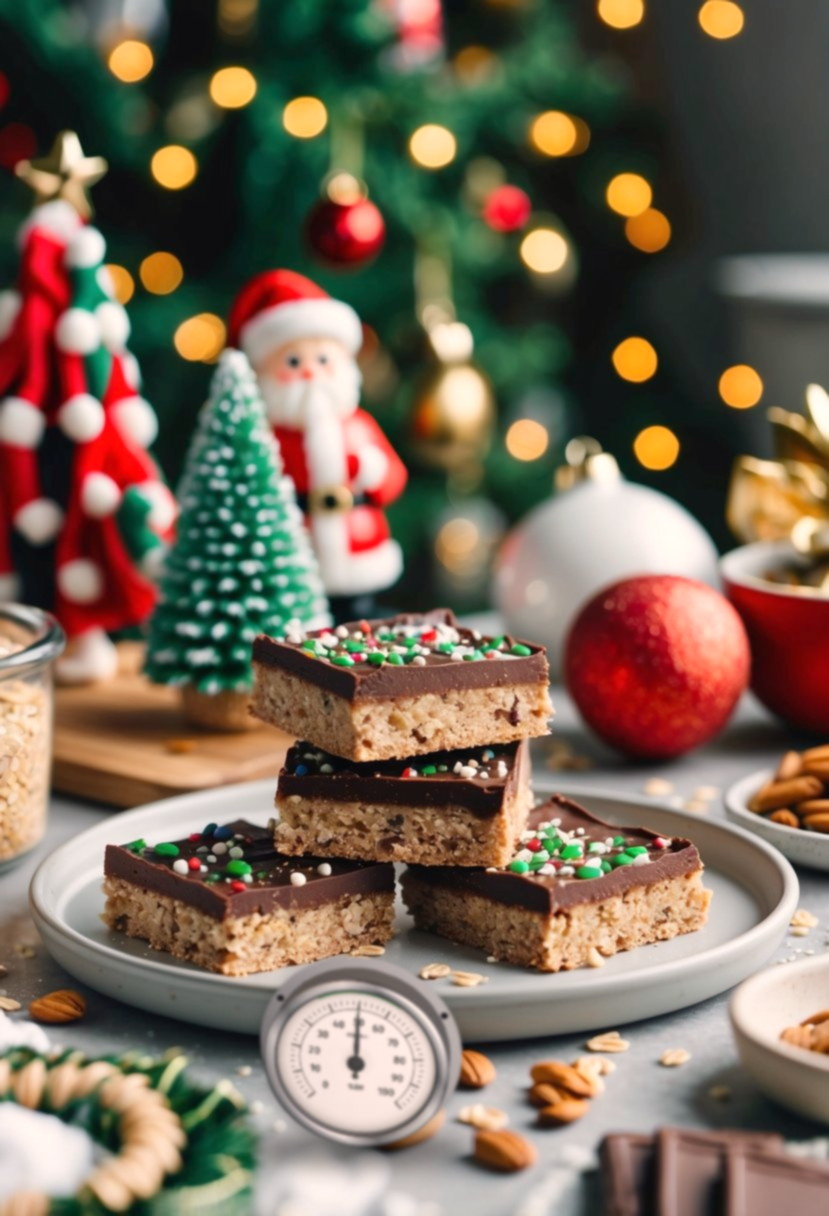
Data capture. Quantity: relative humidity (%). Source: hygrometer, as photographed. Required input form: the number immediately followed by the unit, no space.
50%
